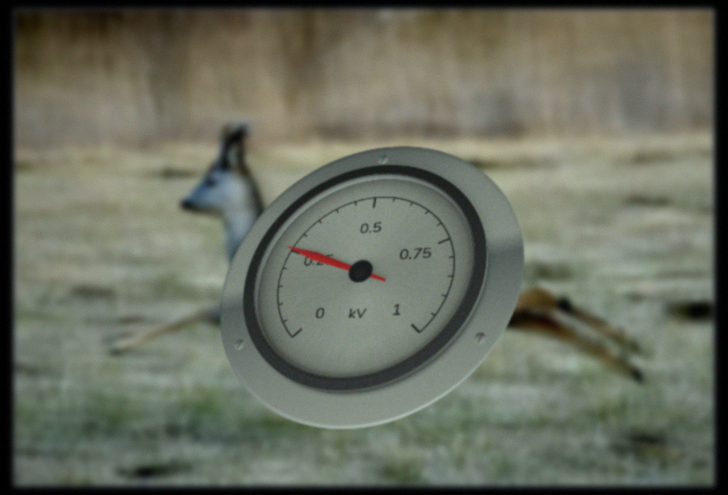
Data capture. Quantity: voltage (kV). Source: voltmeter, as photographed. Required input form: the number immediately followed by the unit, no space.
0.25kV
